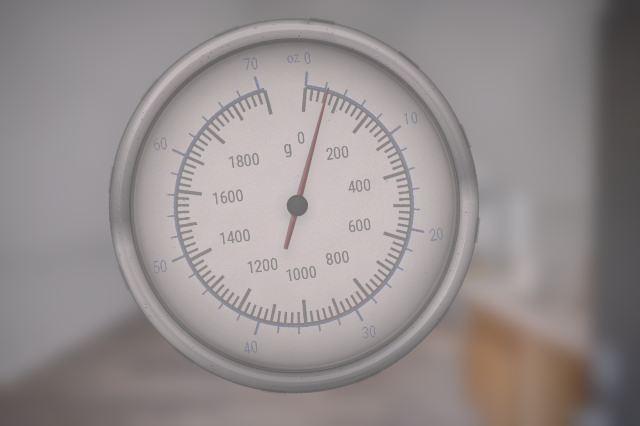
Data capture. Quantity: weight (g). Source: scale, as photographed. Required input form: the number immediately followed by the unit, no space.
60g
